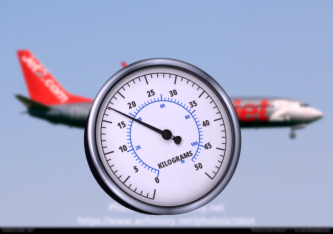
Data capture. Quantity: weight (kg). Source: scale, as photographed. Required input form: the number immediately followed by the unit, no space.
17kg
